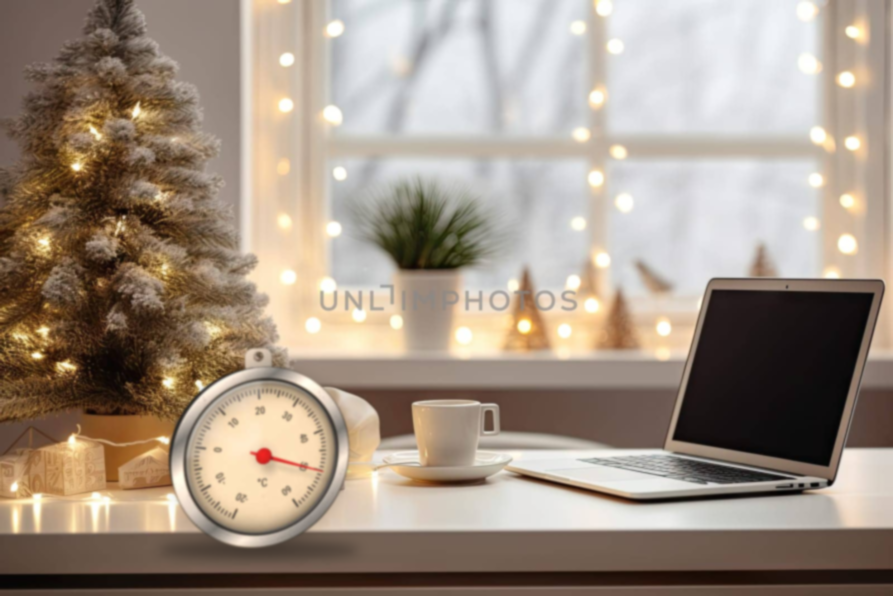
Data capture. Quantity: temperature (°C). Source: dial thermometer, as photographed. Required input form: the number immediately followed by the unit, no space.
50°C
